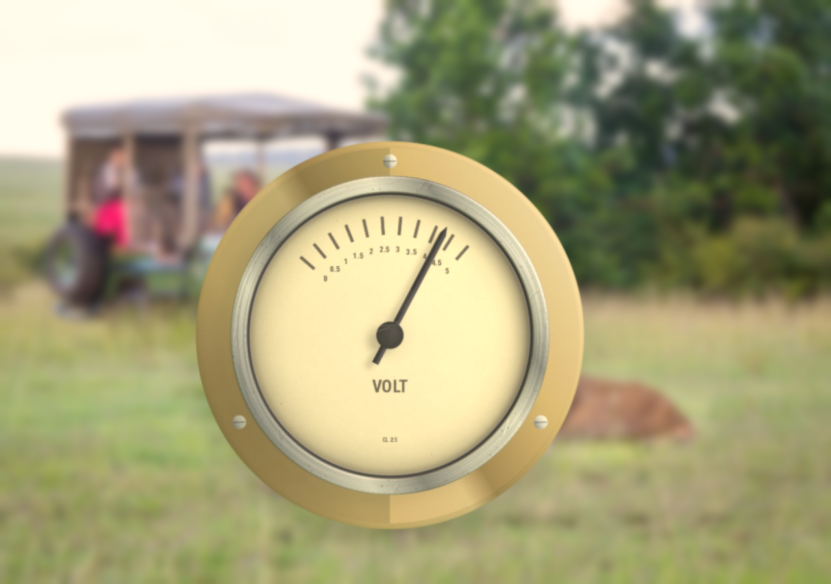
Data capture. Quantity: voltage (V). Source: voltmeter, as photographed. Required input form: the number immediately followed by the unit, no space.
4.25V
